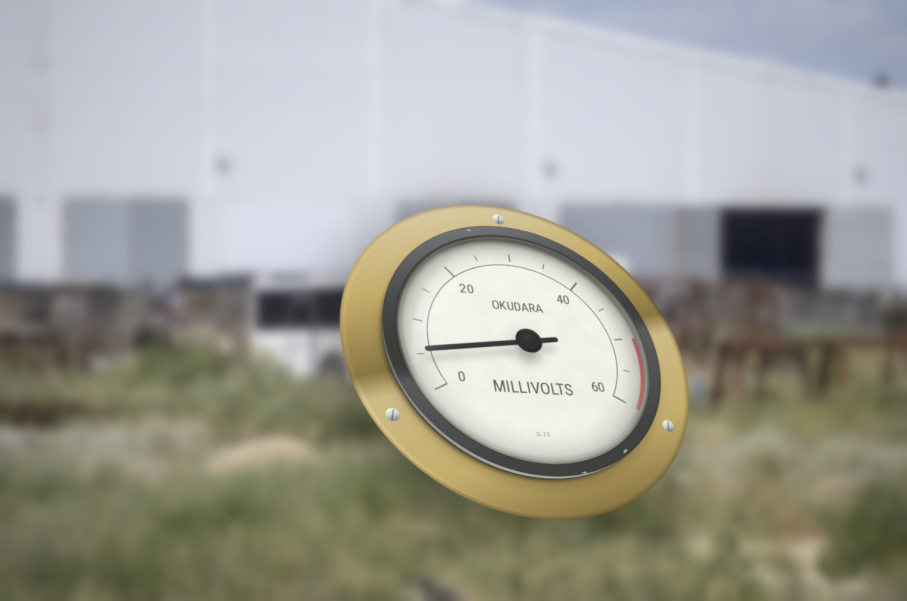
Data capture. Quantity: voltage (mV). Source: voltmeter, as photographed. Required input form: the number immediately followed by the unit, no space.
5mV
